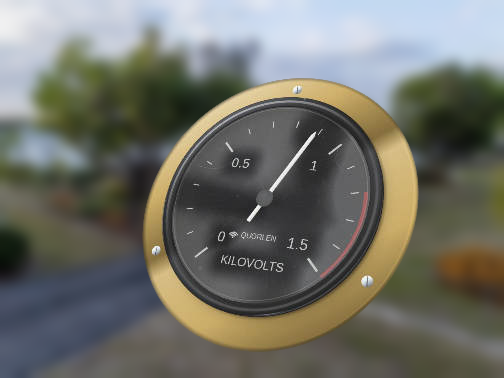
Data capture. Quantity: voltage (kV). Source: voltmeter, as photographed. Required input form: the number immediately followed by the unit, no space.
0.9kV
